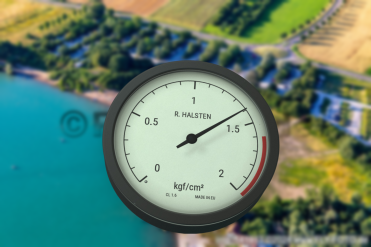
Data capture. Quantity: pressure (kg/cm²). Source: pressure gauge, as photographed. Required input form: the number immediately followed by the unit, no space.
1.4kg/cm²
